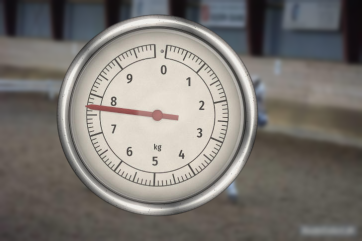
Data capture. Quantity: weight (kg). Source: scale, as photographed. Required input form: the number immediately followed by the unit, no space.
7.7kg
